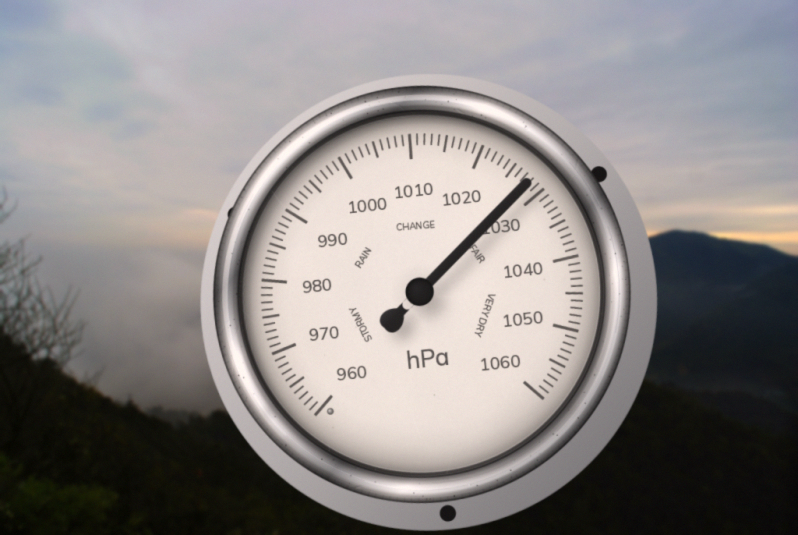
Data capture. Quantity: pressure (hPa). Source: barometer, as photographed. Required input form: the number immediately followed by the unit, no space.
1028hPa
